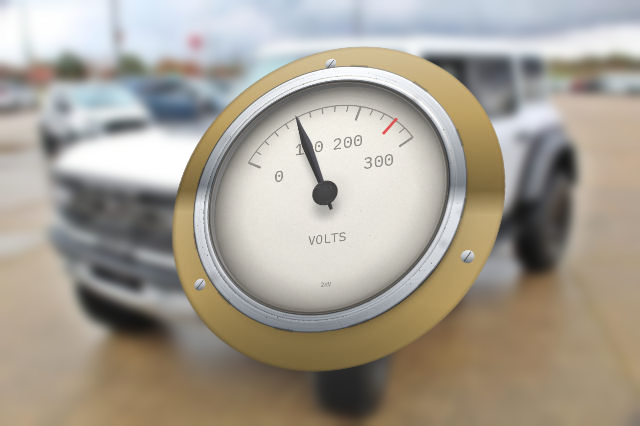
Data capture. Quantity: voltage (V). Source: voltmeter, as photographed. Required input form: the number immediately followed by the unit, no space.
100V
